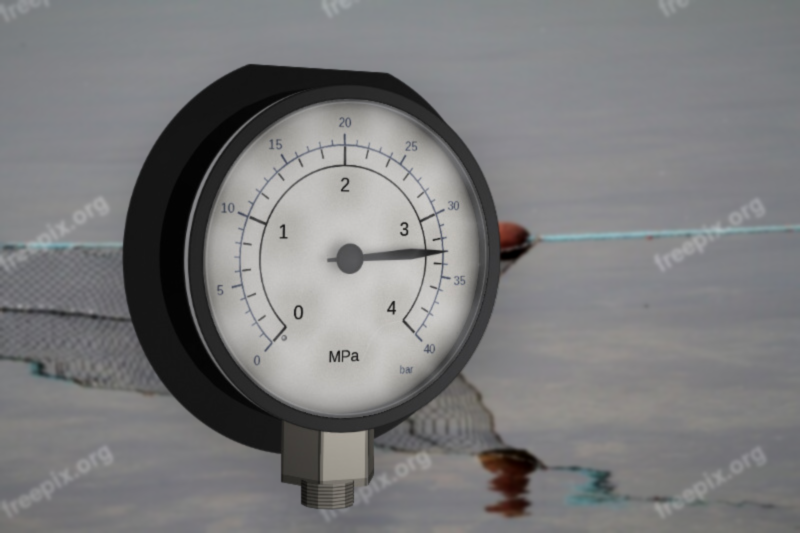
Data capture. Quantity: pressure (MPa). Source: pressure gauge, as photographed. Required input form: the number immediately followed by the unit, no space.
3.3MPa
